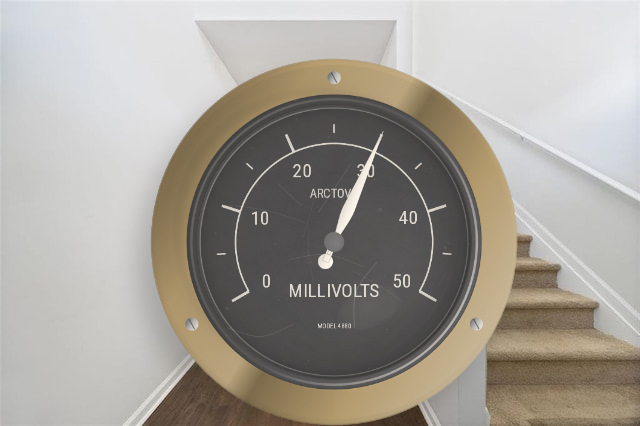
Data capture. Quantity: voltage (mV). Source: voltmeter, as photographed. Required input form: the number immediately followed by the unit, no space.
30mV
